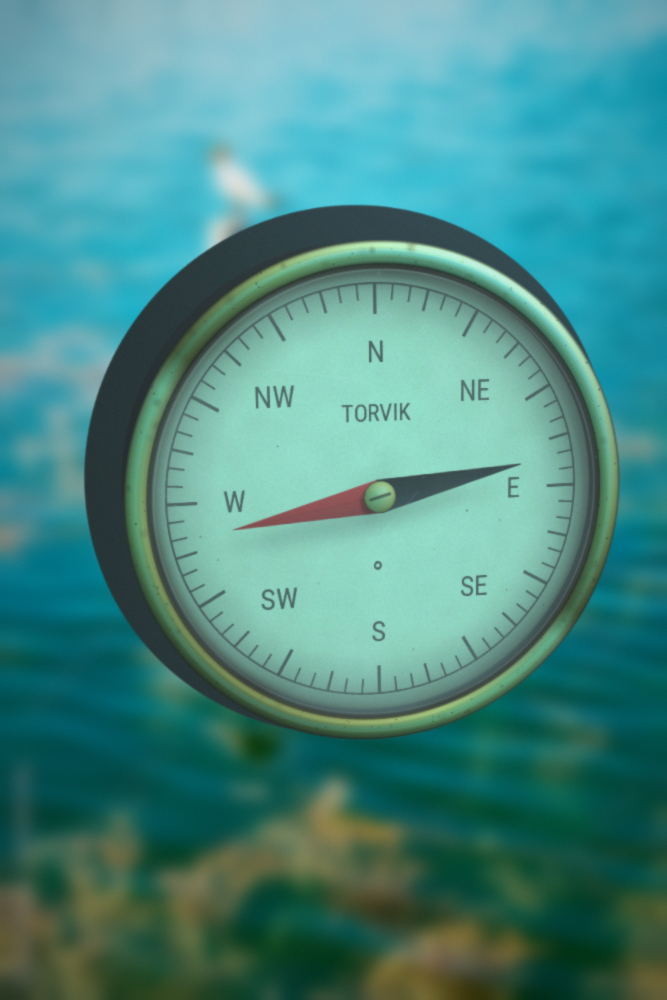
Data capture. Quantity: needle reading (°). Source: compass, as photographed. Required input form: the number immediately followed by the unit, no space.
260°
